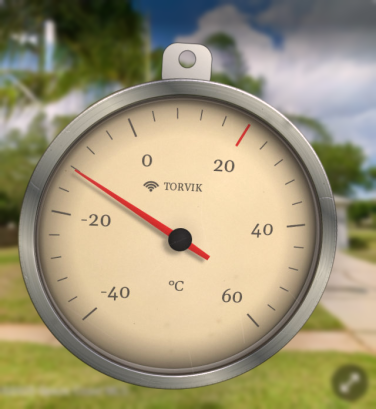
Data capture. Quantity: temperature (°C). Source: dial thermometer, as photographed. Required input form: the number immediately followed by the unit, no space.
-12°C
